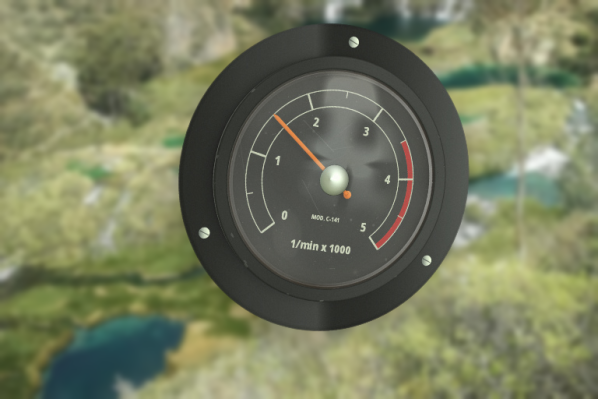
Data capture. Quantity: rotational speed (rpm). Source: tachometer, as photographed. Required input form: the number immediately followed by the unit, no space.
1500rpm
